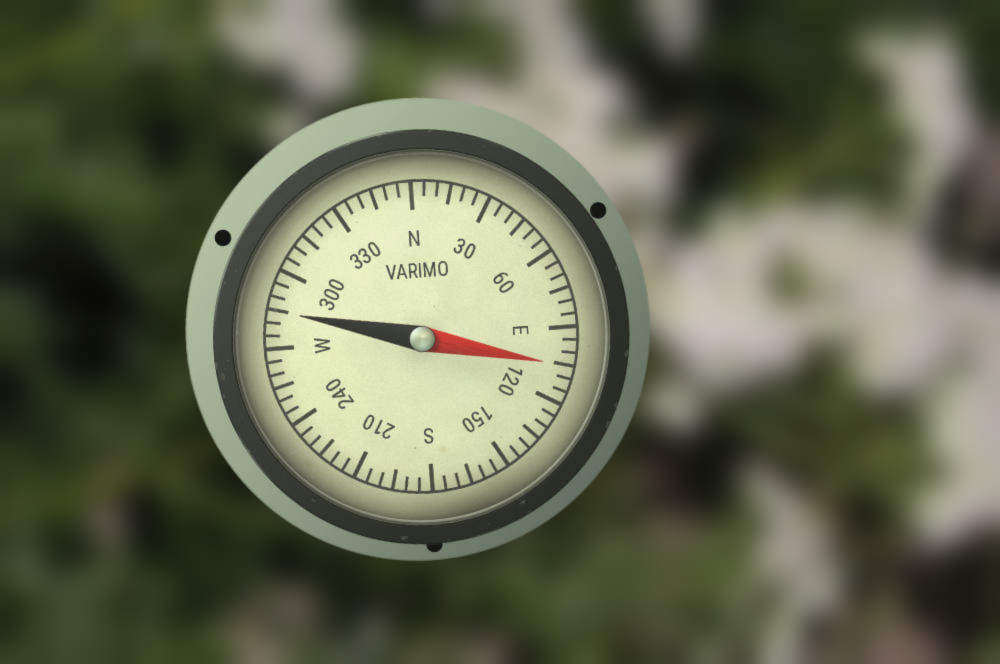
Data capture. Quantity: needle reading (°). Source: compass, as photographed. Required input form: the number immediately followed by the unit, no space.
105°
